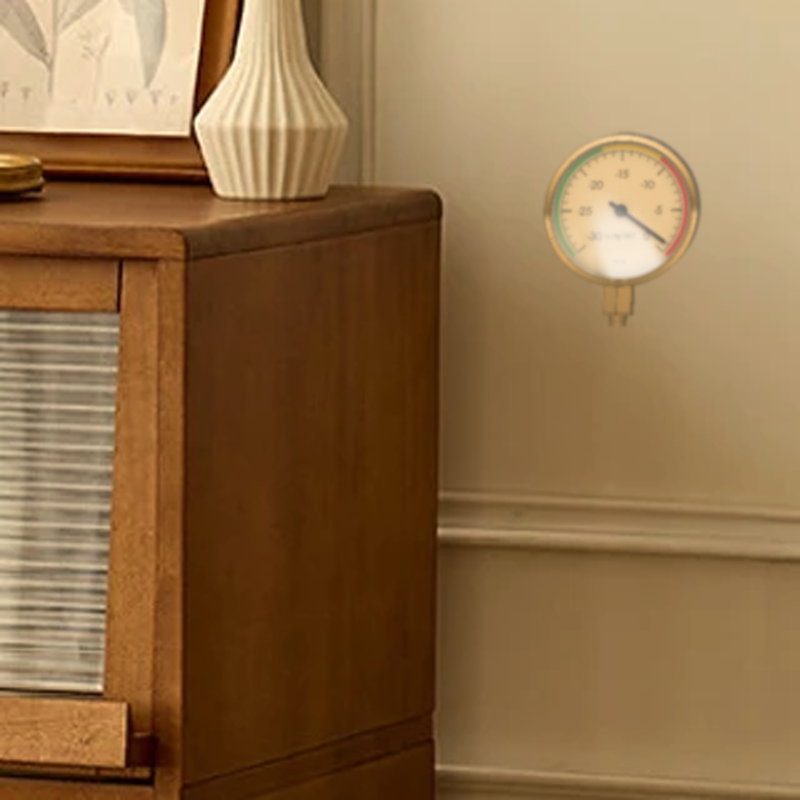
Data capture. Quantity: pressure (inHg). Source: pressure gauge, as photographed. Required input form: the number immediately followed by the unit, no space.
-1inHg
